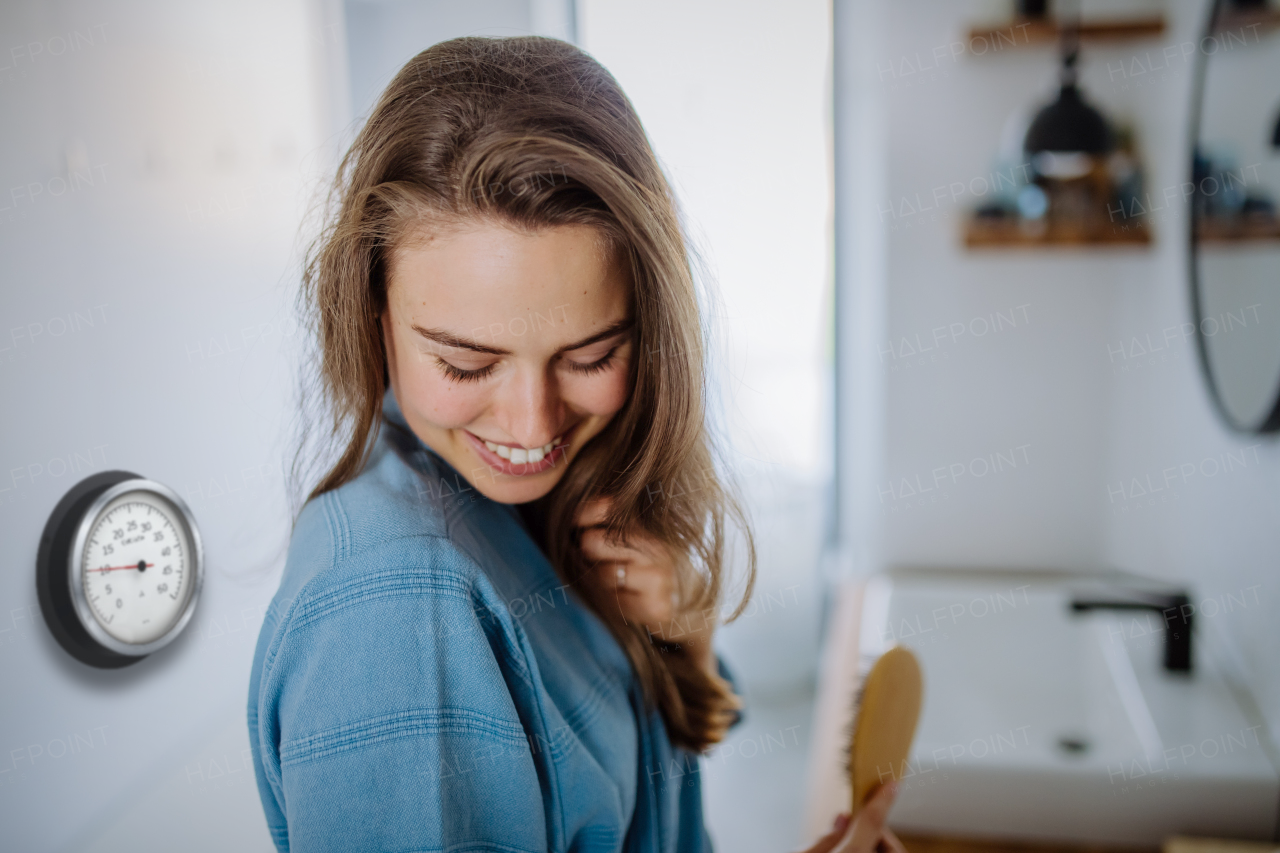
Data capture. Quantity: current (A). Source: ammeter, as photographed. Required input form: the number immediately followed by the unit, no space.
10A
